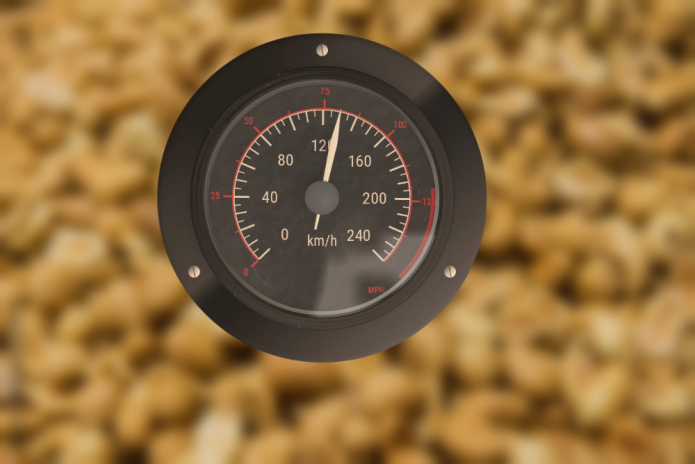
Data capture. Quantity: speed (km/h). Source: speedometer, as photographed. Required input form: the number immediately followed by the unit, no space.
130km/h
